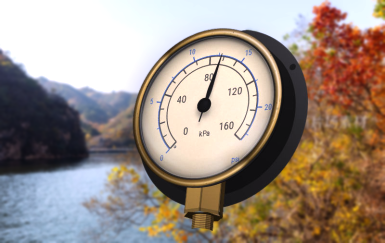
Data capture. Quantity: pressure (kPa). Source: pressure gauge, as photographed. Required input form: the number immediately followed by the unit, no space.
90kPa
